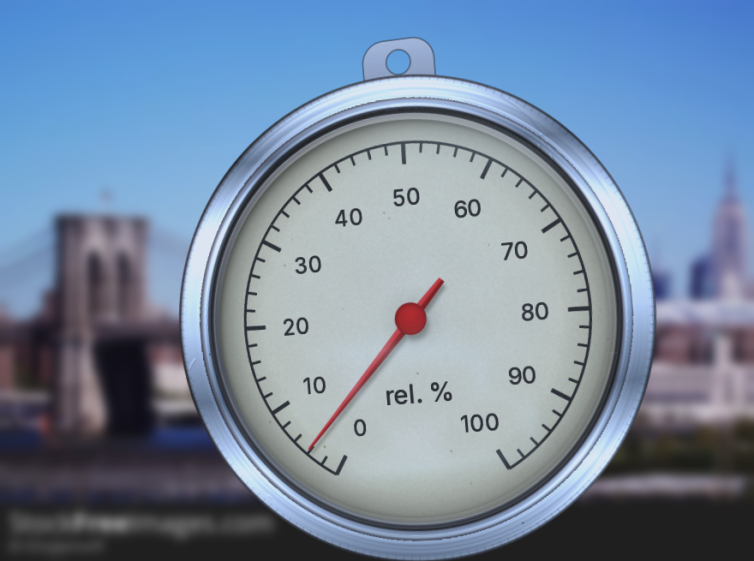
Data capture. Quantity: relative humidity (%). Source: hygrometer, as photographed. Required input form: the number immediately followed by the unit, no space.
4%
